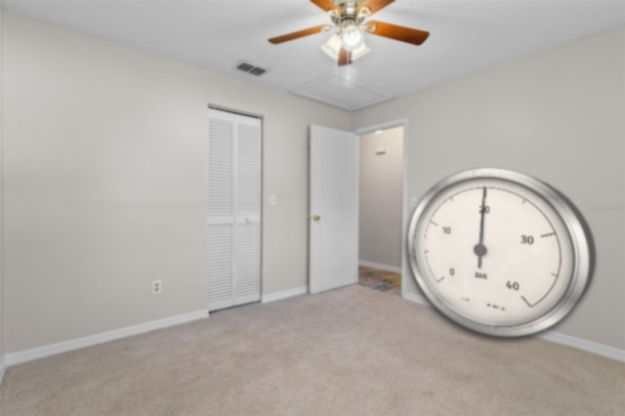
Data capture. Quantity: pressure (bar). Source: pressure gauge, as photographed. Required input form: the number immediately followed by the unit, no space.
20bar
